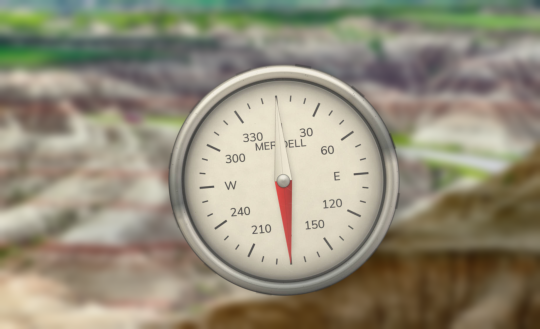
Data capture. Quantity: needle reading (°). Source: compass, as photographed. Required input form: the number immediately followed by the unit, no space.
180°
